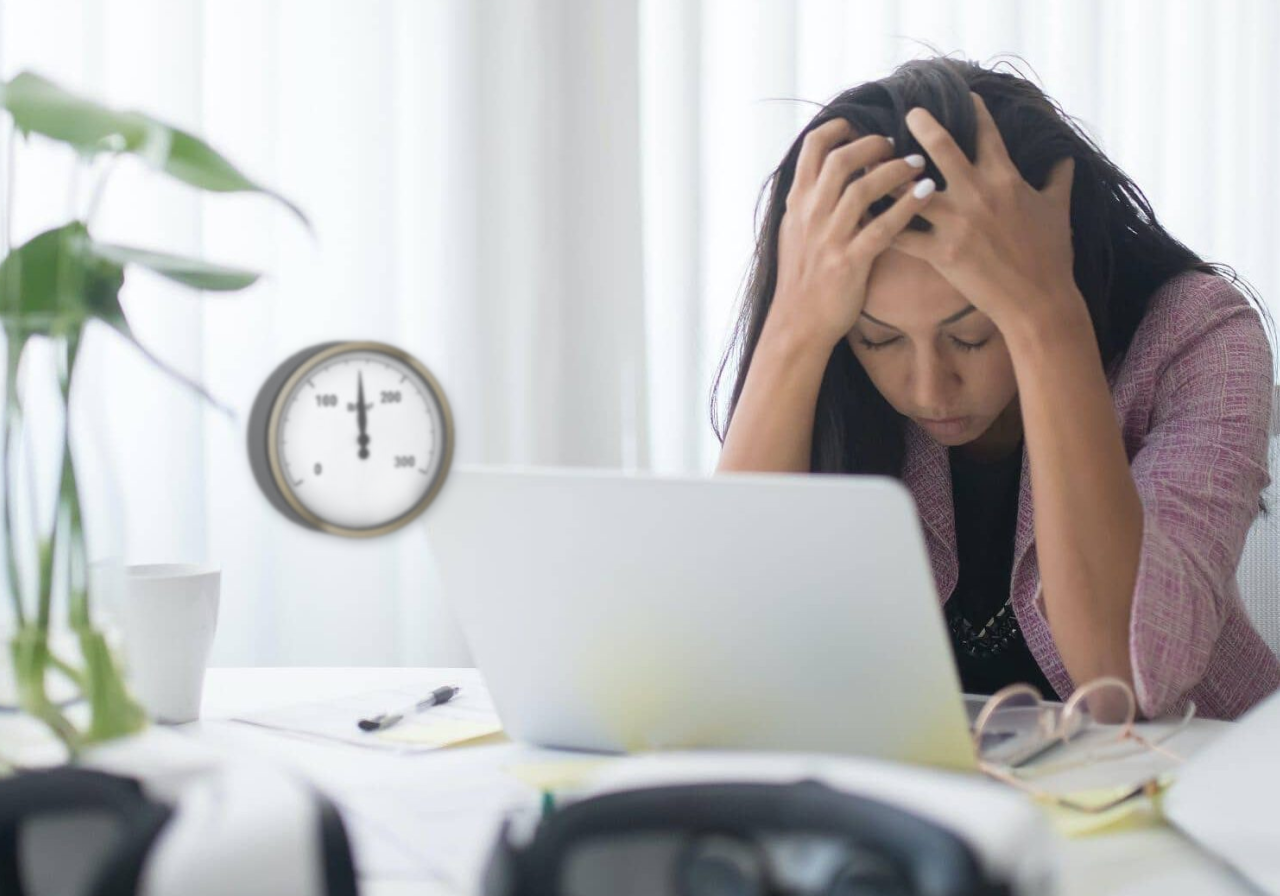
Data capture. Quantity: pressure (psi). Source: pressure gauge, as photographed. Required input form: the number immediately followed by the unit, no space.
150psi
